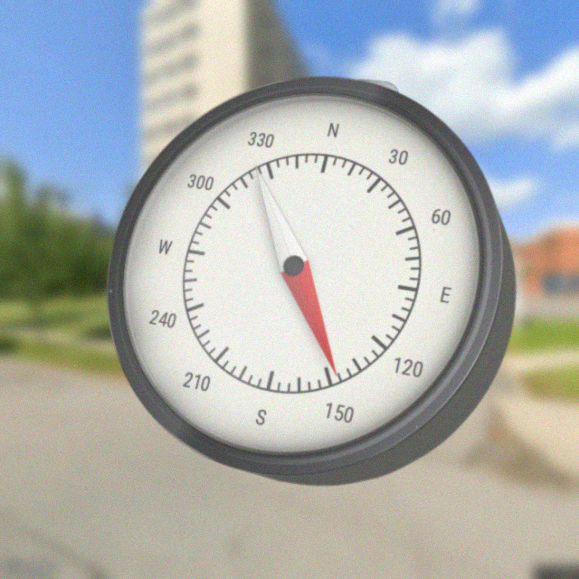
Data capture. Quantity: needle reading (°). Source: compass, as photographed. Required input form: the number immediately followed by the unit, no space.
145°
